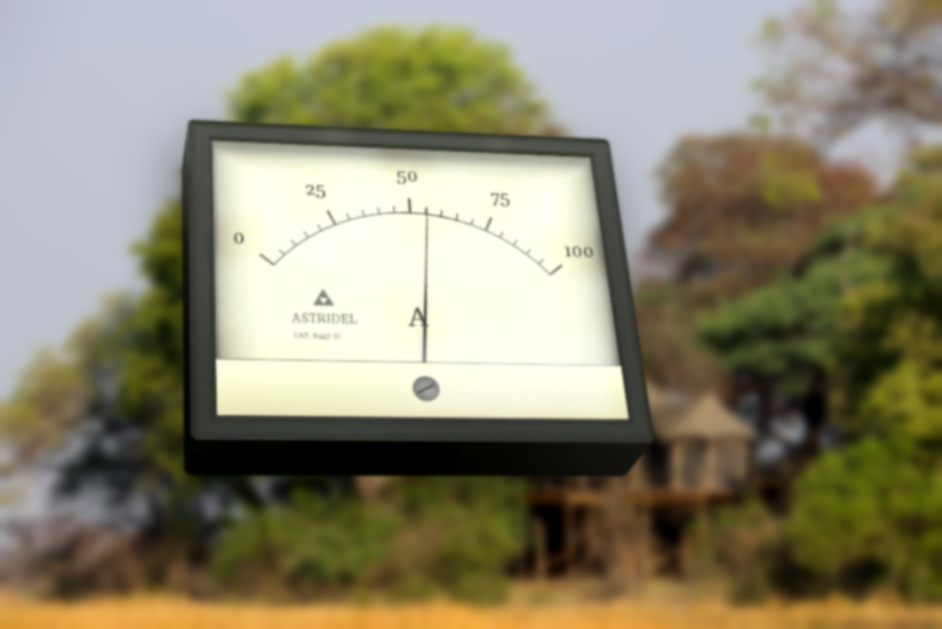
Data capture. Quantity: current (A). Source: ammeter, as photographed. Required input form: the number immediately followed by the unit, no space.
55A
